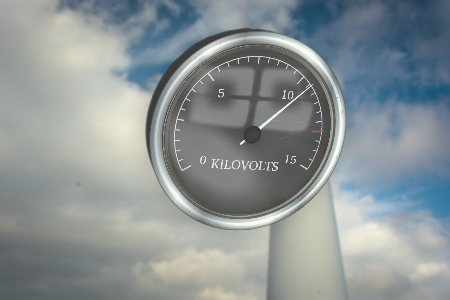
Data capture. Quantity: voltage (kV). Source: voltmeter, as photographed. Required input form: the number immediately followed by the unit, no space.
10.5kV
